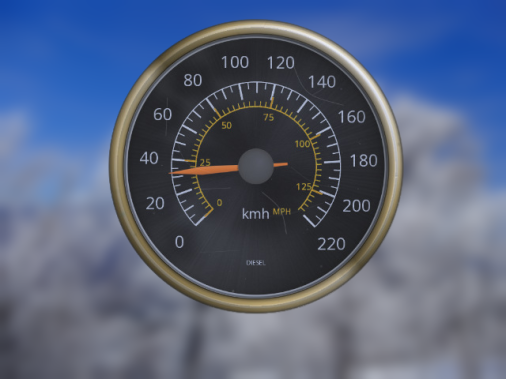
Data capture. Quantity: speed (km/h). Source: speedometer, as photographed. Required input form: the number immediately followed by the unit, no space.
32.5km/h
